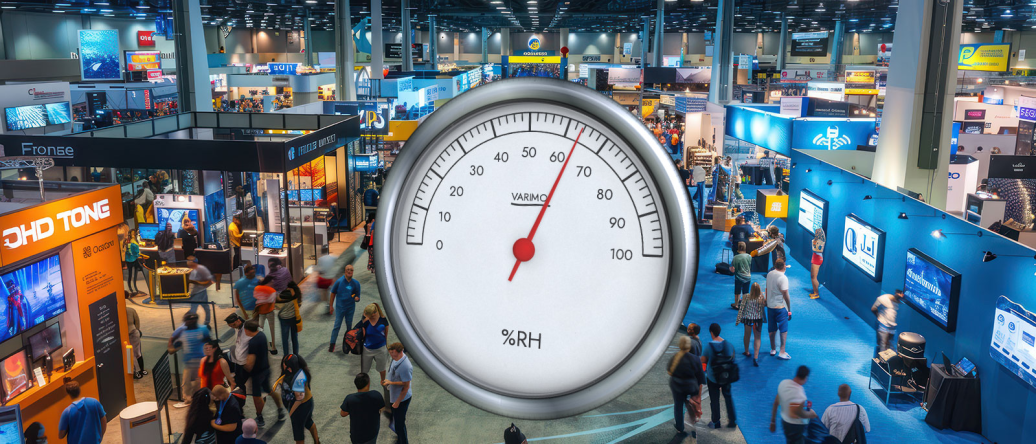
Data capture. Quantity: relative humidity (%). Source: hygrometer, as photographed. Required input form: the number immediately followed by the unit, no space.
64%
